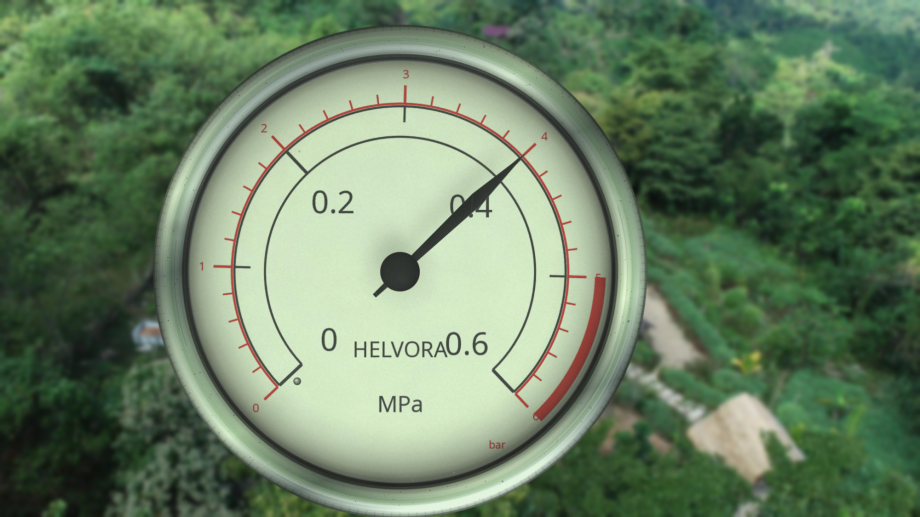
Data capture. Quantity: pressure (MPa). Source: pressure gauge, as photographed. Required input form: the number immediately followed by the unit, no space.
0.4MPa
